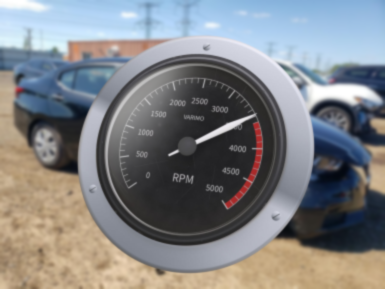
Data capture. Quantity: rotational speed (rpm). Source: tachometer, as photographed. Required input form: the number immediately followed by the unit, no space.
3500rpm
